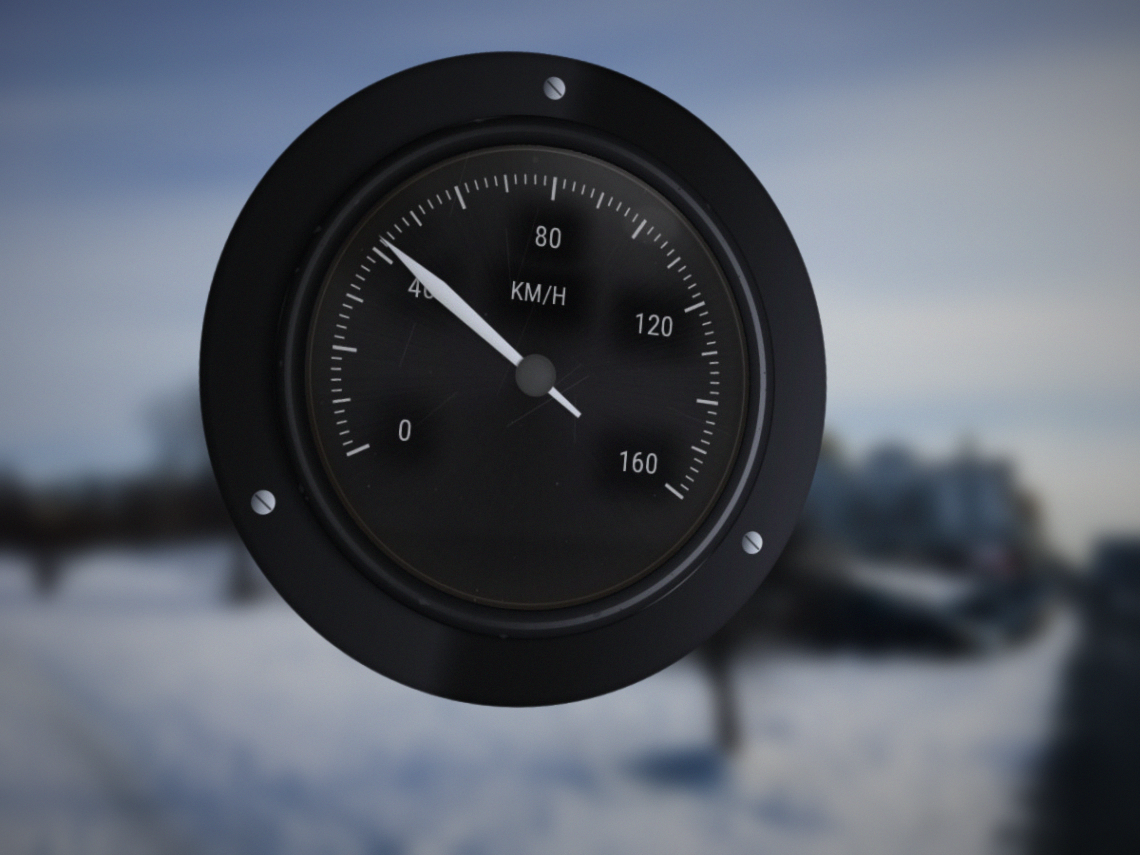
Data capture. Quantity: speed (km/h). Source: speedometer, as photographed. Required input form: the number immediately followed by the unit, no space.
42km/h
